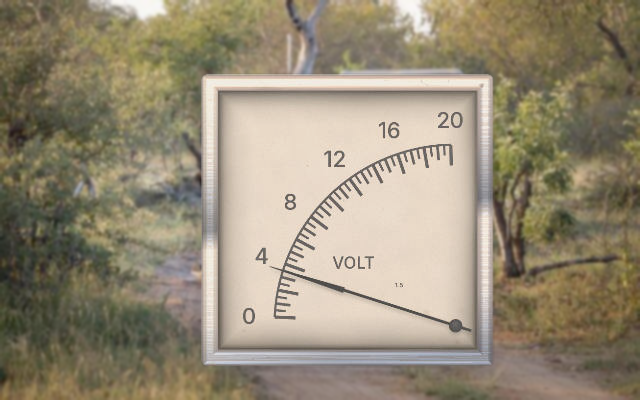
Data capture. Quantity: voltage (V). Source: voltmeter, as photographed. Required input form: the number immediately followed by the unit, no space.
3.5V
